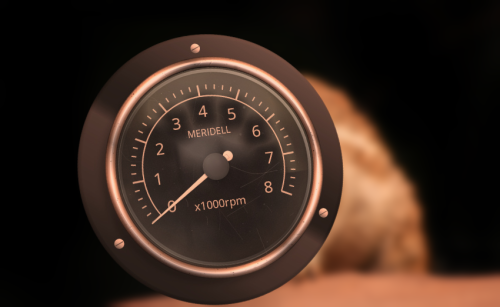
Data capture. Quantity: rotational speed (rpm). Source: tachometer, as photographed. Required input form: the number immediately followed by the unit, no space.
0rpm
